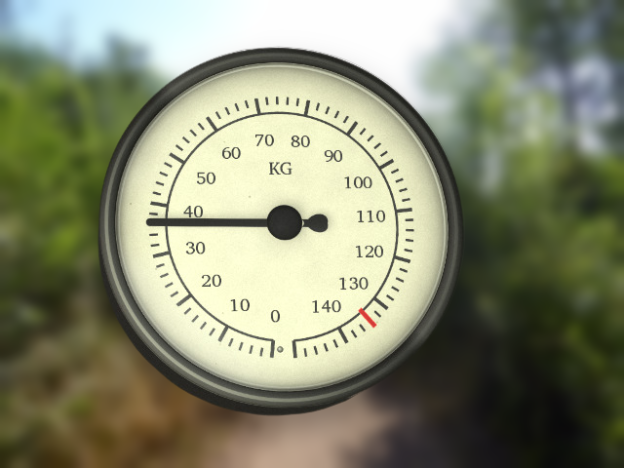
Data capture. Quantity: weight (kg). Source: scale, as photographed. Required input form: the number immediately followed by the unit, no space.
36kg
